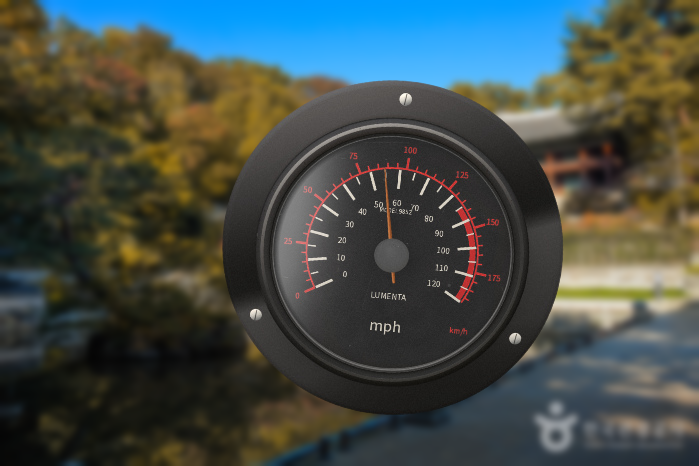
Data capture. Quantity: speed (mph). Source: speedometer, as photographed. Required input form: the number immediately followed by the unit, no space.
55mph
